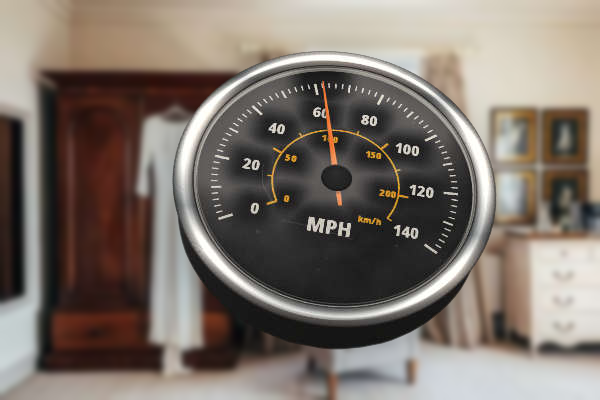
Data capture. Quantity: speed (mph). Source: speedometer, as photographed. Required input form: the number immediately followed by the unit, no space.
62mph
